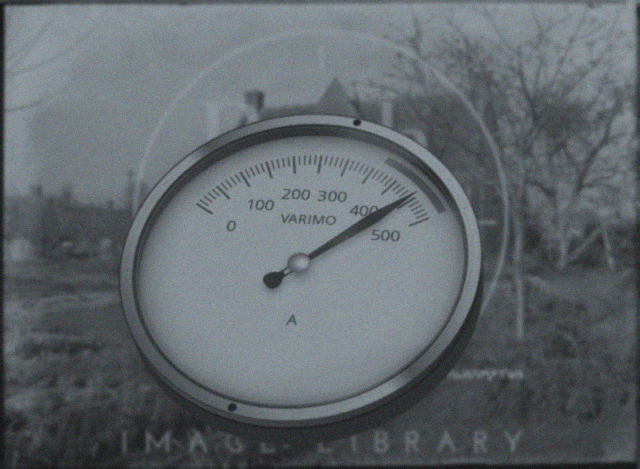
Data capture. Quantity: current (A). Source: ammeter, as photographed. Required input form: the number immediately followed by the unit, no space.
450A
